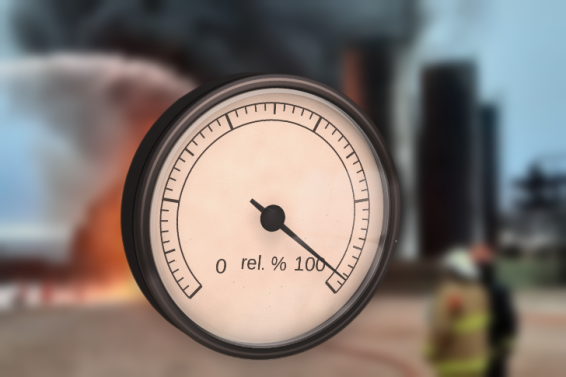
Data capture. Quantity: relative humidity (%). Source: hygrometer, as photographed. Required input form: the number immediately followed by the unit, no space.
97%
